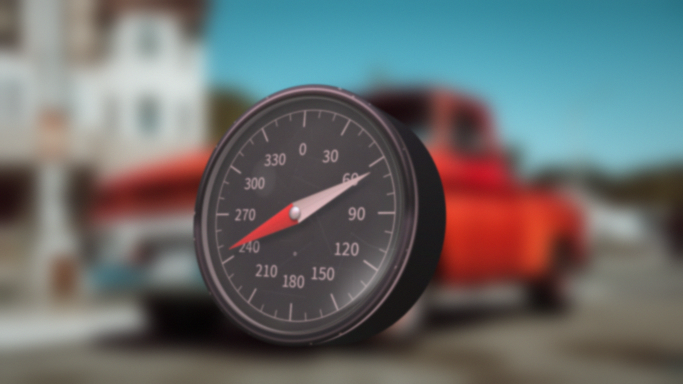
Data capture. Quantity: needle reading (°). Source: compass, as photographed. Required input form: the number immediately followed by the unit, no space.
245°
